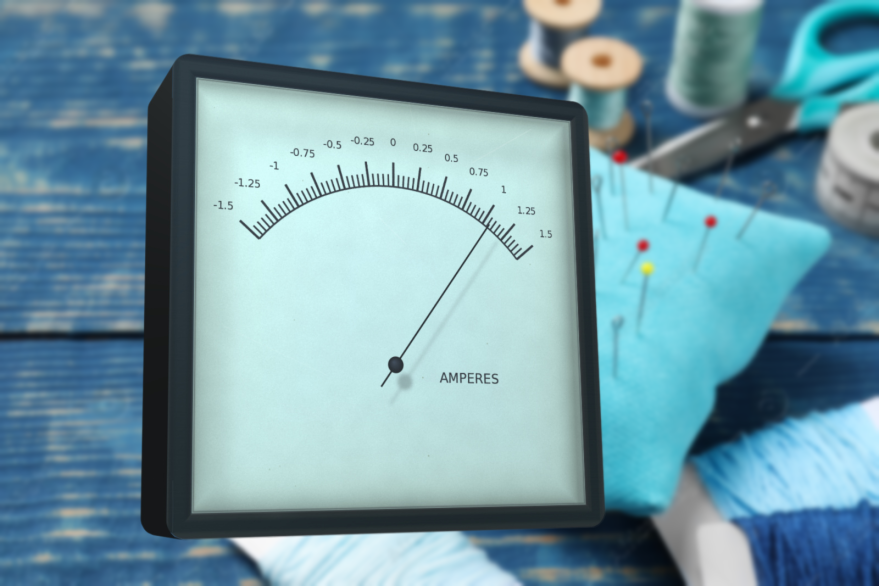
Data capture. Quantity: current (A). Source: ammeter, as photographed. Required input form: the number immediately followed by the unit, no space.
1.05A
